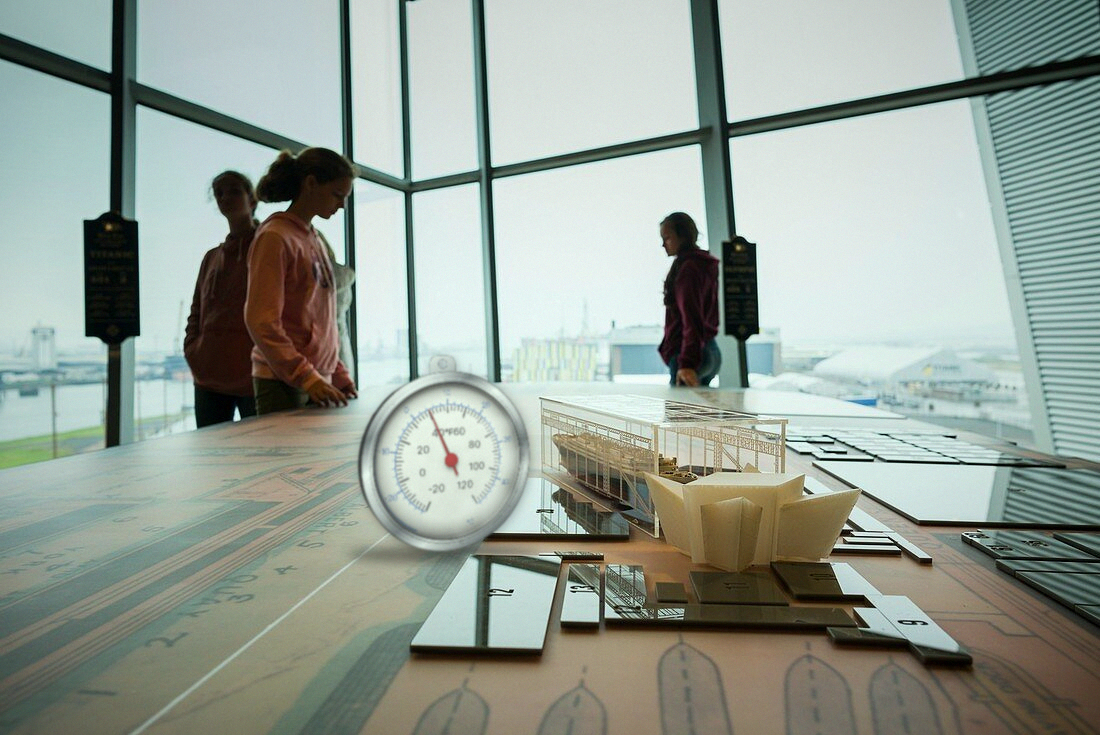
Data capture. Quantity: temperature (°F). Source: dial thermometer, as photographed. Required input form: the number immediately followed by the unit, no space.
40°F
